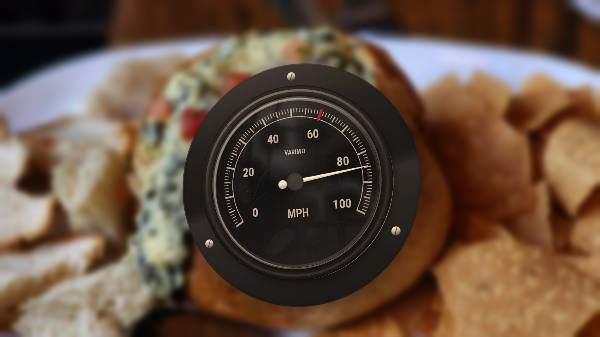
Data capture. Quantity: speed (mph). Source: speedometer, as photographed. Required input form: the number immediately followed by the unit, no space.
85mph
